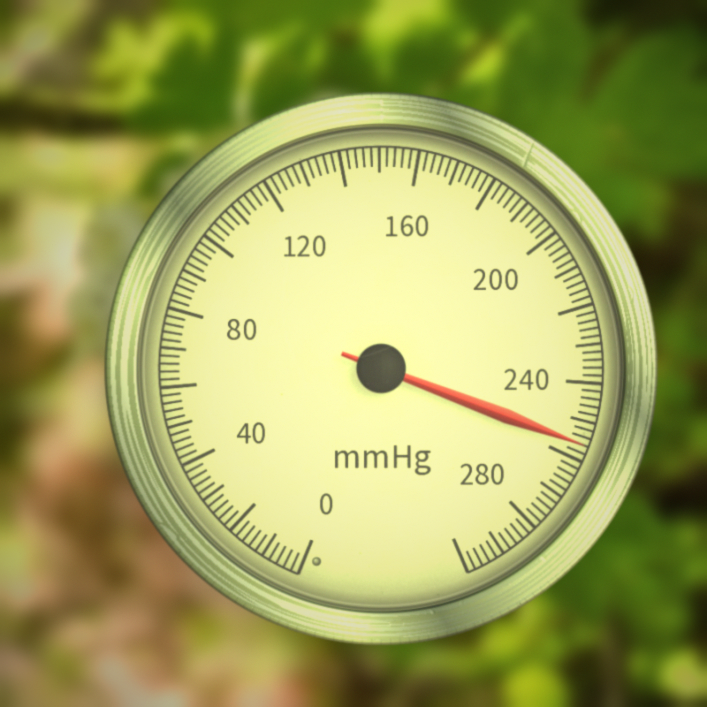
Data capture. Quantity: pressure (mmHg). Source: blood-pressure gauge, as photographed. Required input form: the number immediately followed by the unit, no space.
256mmHg
